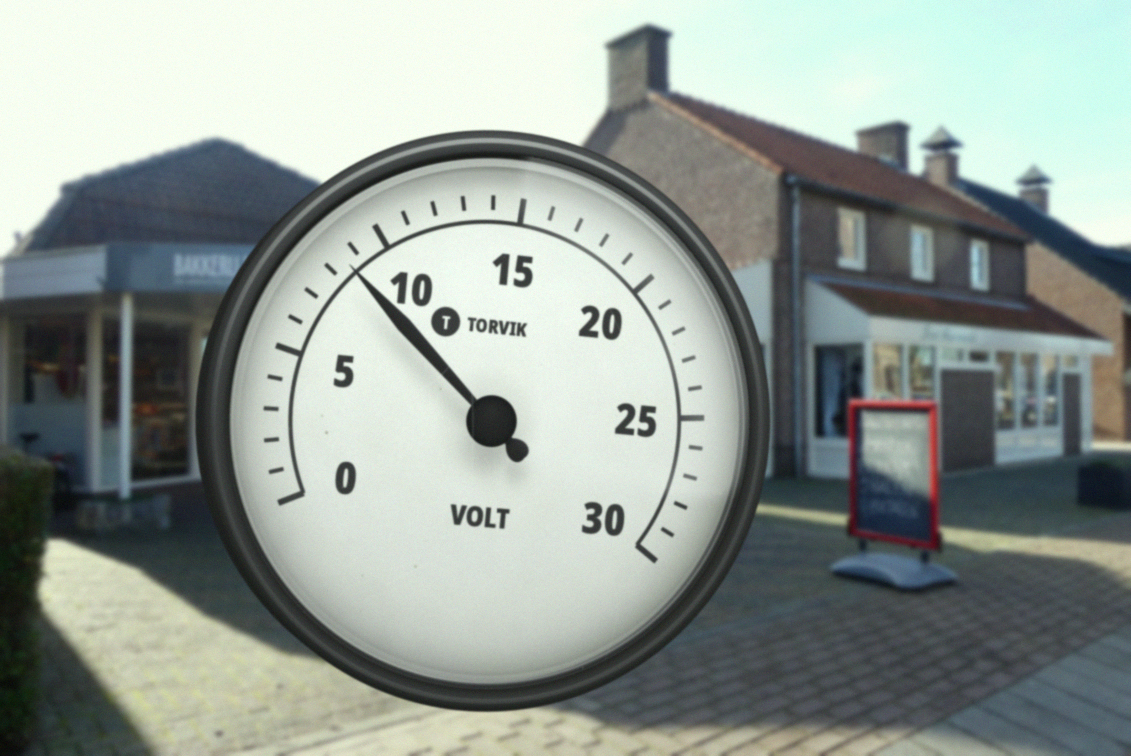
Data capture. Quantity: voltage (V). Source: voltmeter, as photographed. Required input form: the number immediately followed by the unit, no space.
8.5V
